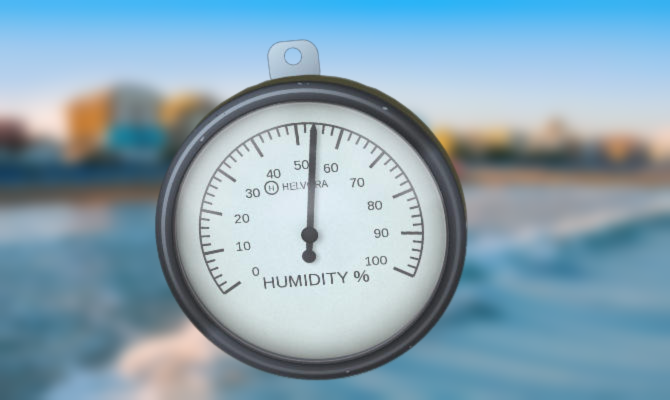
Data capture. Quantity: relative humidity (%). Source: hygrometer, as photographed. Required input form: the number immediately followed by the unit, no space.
54%
